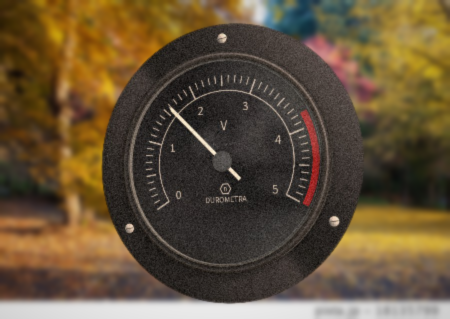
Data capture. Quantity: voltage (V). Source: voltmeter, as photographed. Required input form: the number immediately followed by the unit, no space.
1.6V
